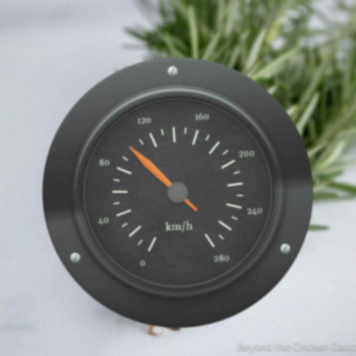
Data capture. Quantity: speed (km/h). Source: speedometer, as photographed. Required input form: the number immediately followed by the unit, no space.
100km/h
